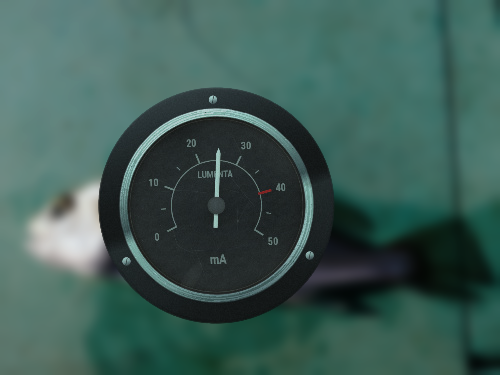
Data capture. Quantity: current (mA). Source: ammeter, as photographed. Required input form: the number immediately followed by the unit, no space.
25mA
